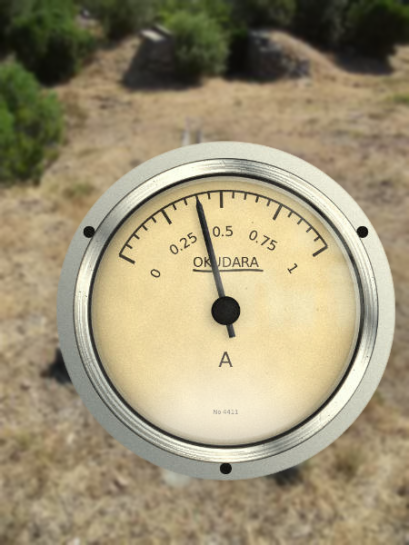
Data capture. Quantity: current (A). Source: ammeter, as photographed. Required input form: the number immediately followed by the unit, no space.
0.4A
